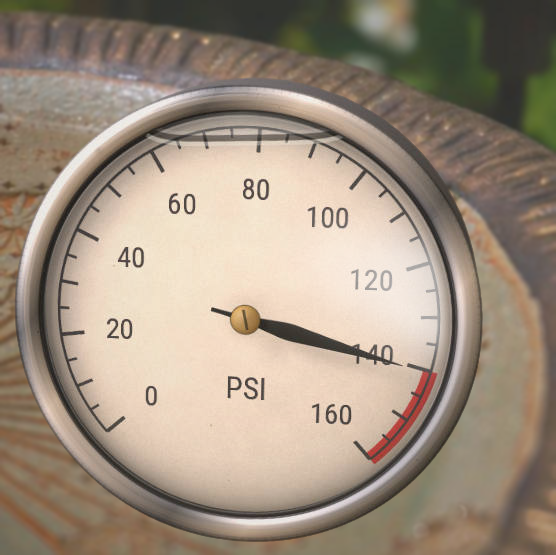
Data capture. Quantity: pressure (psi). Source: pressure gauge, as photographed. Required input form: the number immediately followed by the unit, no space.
140psi
